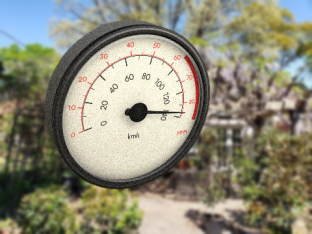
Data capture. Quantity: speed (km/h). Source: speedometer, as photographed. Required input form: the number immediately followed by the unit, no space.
135km/h
